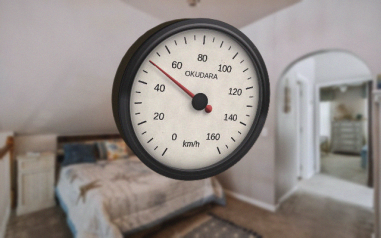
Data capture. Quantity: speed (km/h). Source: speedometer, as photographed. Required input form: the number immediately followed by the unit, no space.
50km/h
